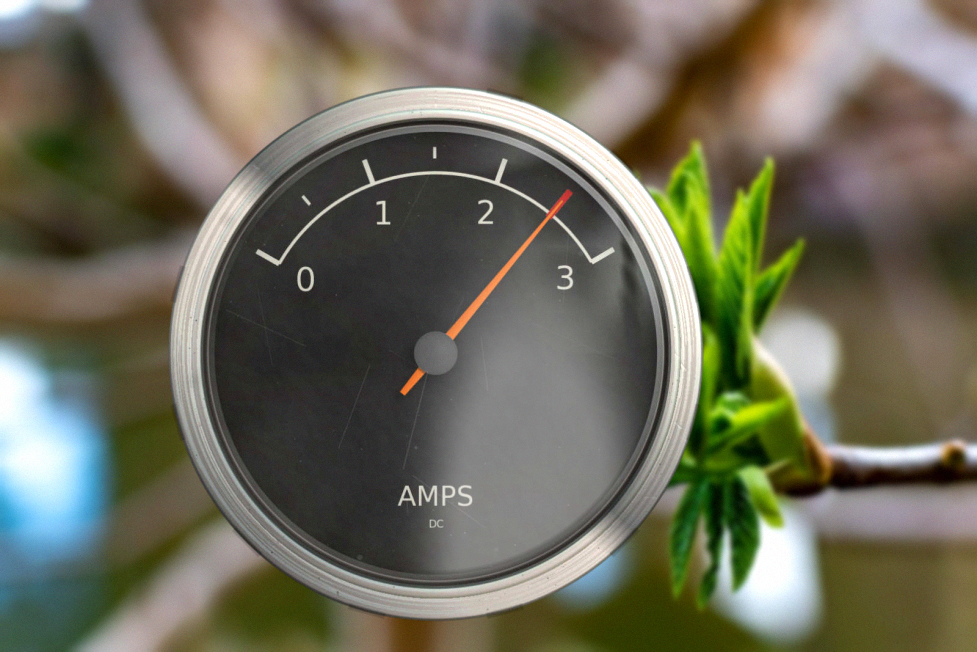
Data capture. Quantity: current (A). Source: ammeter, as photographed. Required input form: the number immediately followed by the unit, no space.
2.5A
